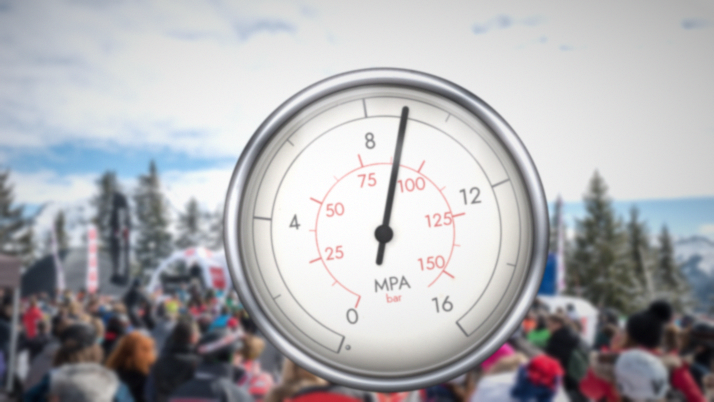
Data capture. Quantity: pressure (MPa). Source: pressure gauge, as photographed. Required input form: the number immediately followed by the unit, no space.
9MPa
